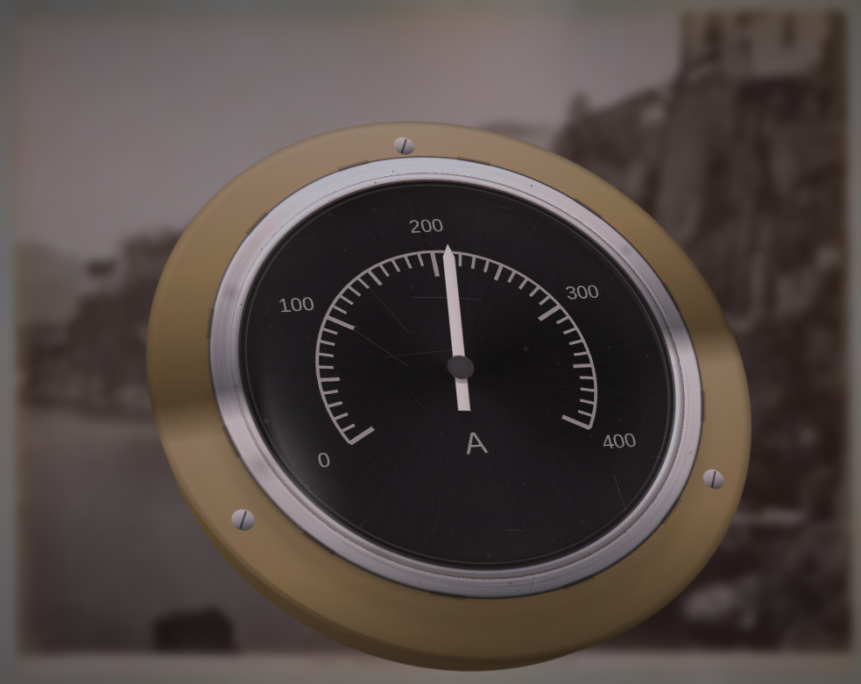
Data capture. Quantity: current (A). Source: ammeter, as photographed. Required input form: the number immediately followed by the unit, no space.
210A
